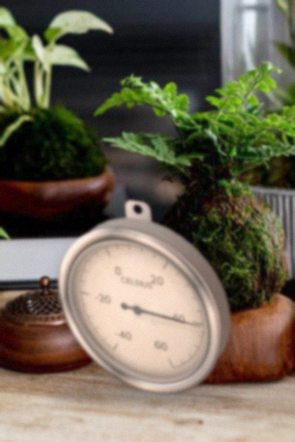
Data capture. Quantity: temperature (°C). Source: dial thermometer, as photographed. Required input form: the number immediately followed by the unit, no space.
40°C
